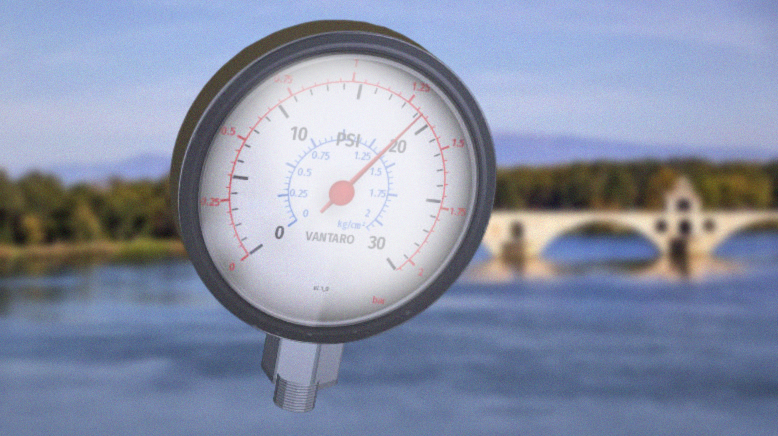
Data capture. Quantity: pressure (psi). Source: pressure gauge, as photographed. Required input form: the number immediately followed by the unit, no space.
19psi
